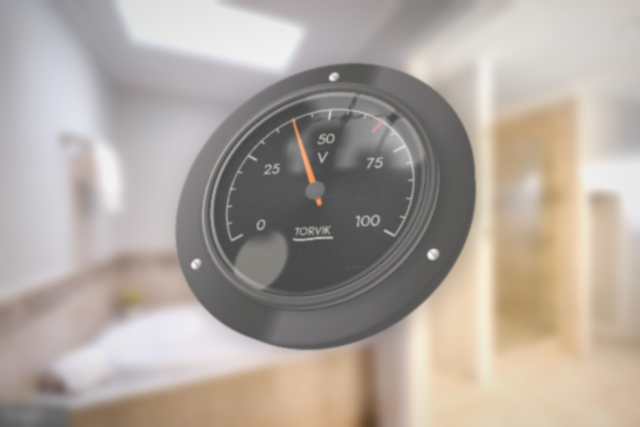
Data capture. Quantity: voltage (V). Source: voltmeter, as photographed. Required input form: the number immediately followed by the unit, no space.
40V
